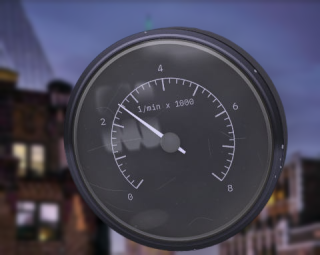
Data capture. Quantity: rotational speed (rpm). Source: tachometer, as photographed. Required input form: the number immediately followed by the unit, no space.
2600rpm
